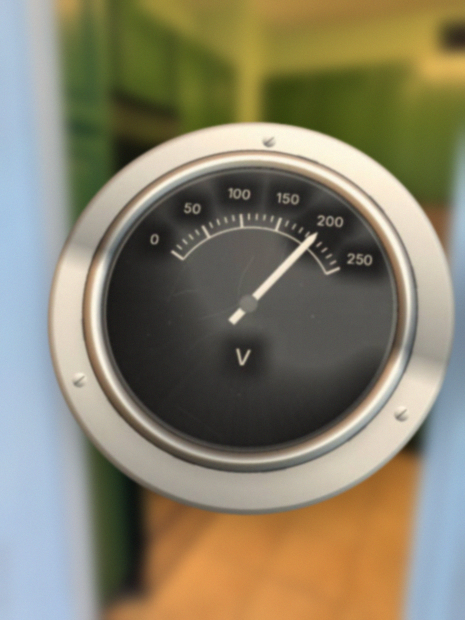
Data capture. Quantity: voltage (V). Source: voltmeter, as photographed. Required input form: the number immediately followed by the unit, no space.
200V
